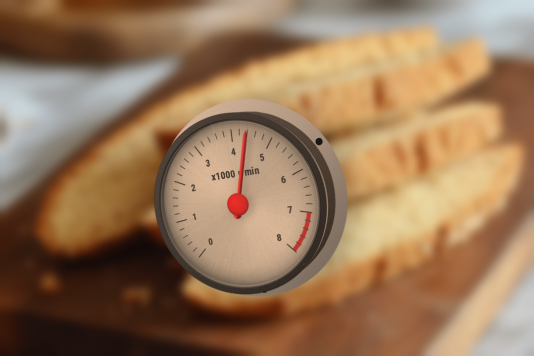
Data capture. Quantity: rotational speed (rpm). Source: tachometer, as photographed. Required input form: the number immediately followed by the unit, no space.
4400rpm
